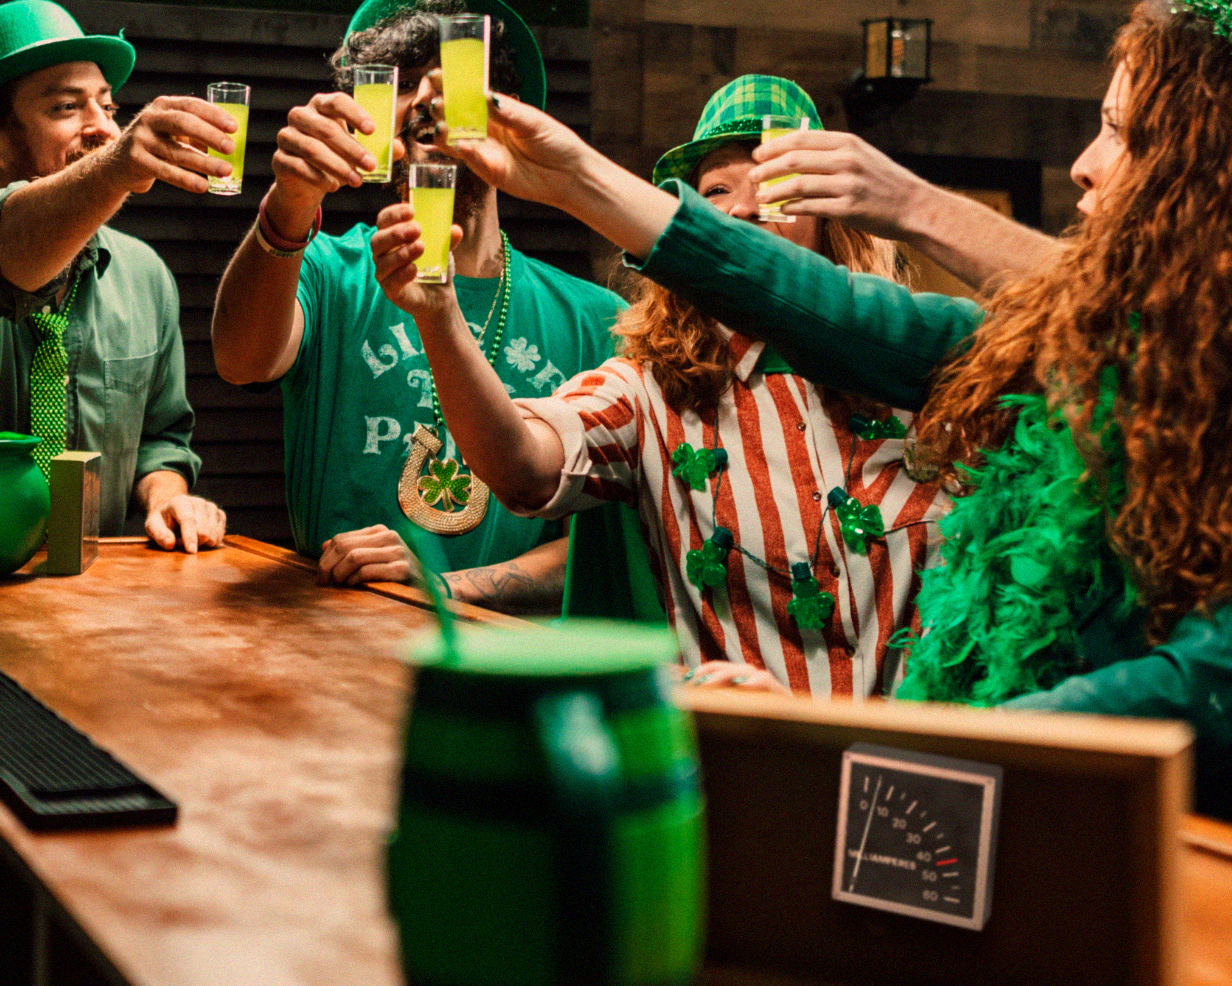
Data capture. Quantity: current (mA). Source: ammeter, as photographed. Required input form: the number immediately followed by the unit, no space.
5mA
